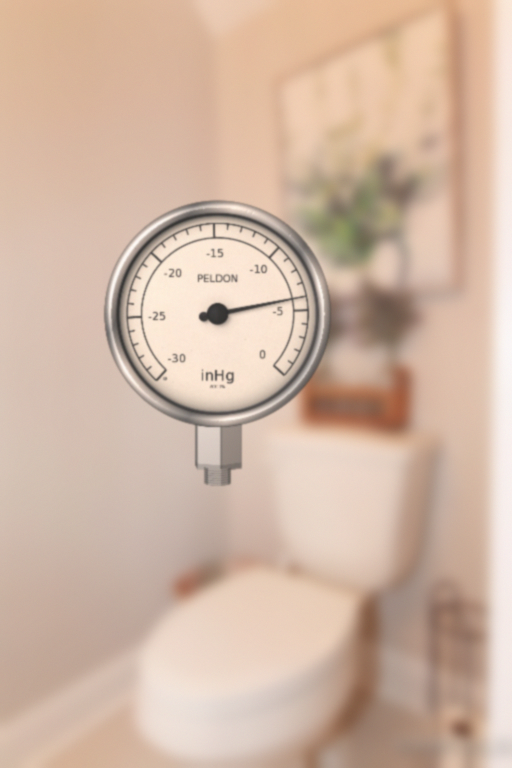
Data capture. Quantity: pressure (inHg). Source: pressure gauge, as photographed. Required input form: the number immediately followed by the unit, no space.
-6inHg
